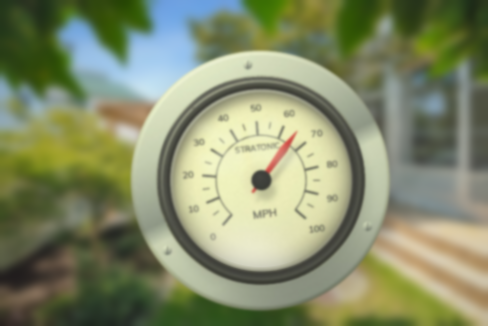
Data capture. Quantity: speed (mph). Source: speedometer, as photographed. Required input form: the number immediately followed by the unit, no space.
65mph
